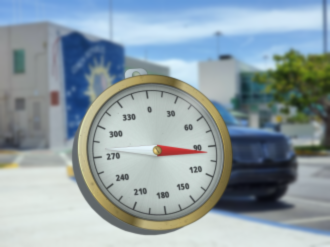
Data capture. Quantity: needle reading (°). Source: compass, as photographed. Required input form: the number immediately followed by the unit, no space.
97.5°
